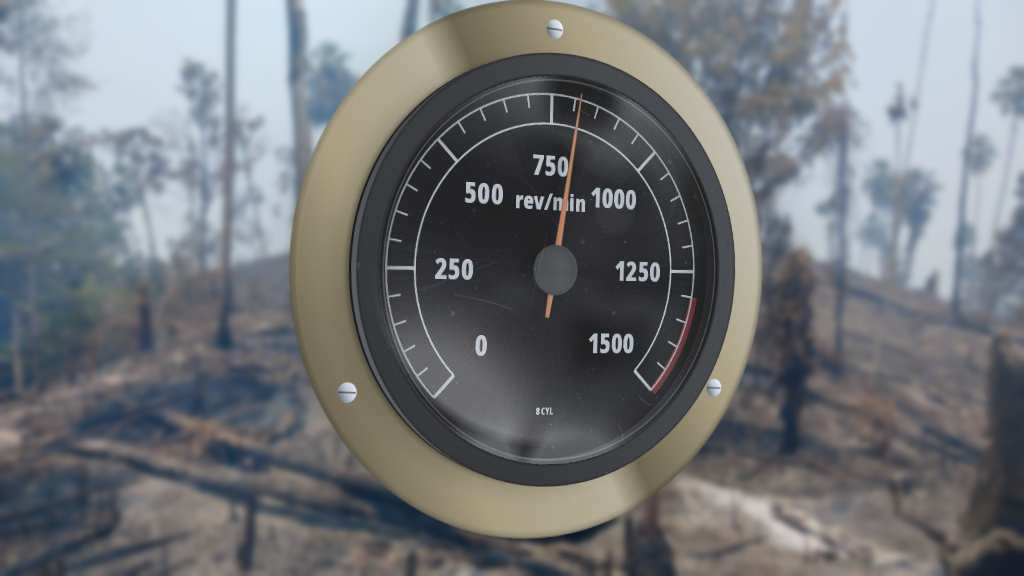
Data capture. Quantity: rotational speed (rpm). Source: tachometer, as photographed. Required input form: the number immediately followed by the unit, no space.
800rpm
